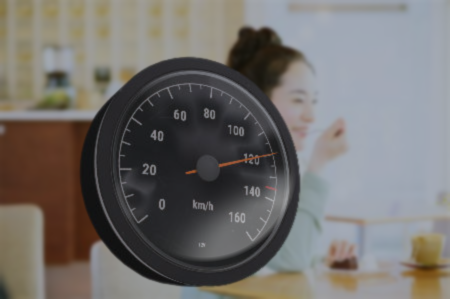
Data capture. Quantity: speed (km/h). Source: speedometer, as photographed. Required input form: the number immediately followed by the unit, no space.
120km/h
